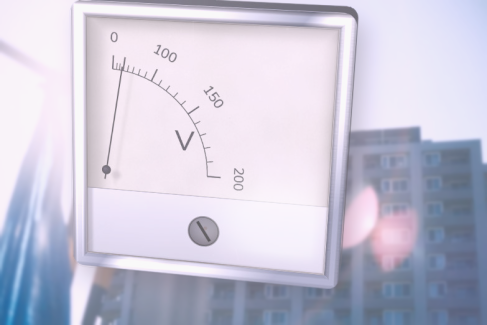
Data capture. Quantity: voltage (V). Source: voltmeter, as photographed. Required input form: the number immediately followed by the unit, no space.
50V
